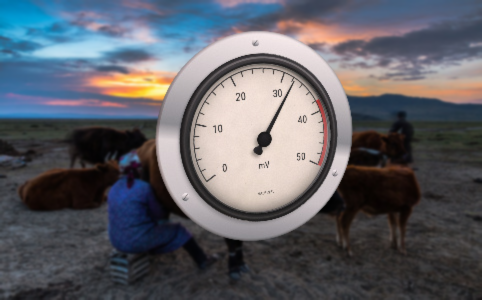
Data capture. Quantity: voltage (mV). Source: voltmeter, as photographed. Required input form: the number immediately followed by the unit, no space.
32mV
